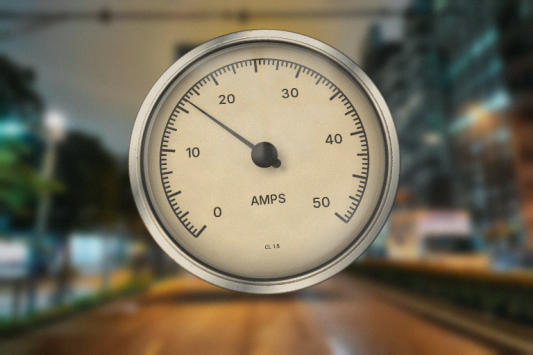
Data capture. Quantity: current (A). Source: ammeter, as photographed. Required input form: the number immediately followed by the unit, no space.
16A
